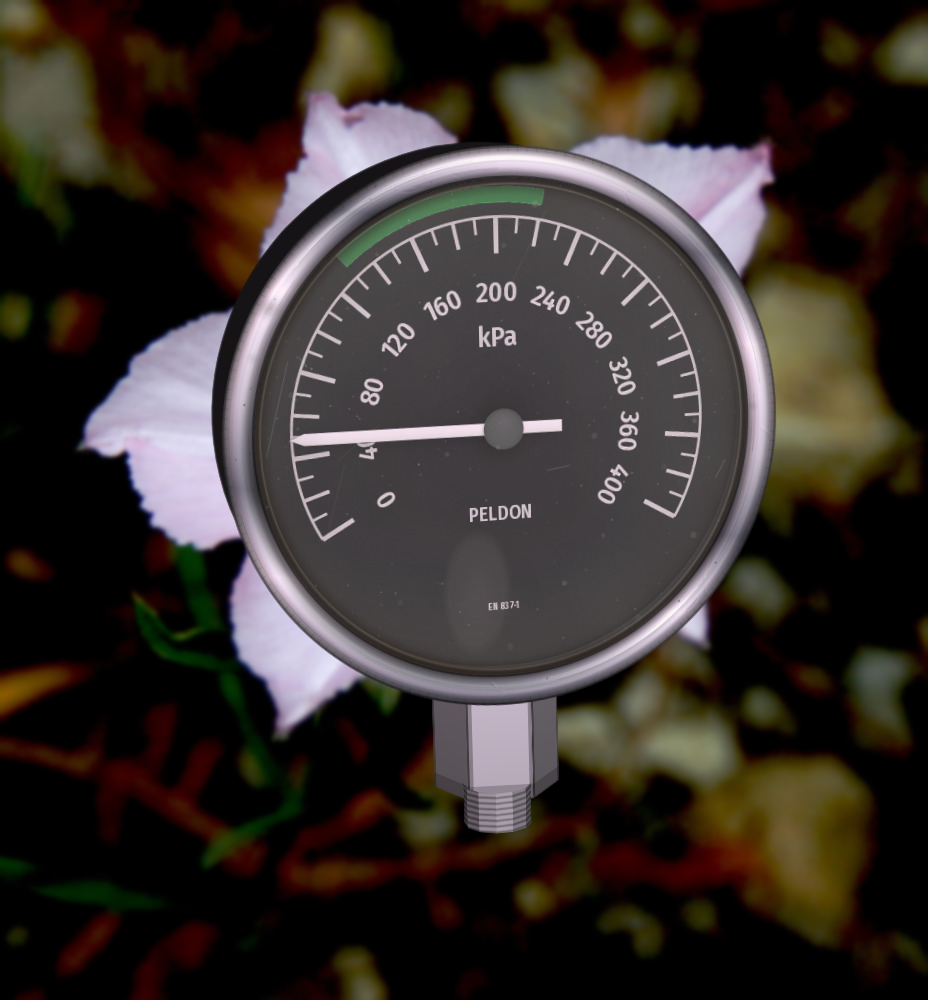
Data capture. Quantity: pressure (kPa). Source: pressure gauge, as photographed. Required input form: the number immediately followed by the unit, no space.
50kPa
